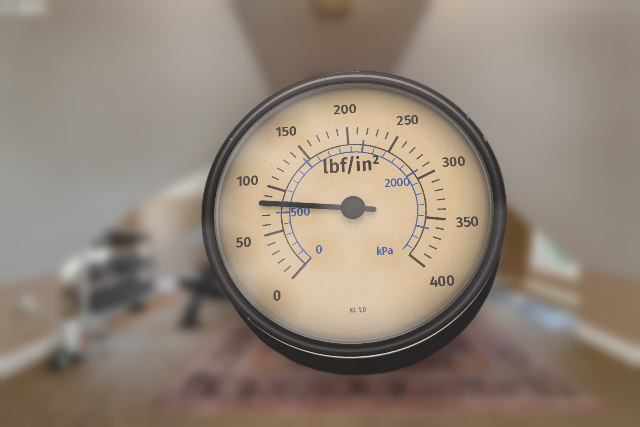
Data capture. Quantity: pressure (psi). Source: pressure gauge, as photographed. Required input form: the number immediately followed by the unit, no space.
80psi
